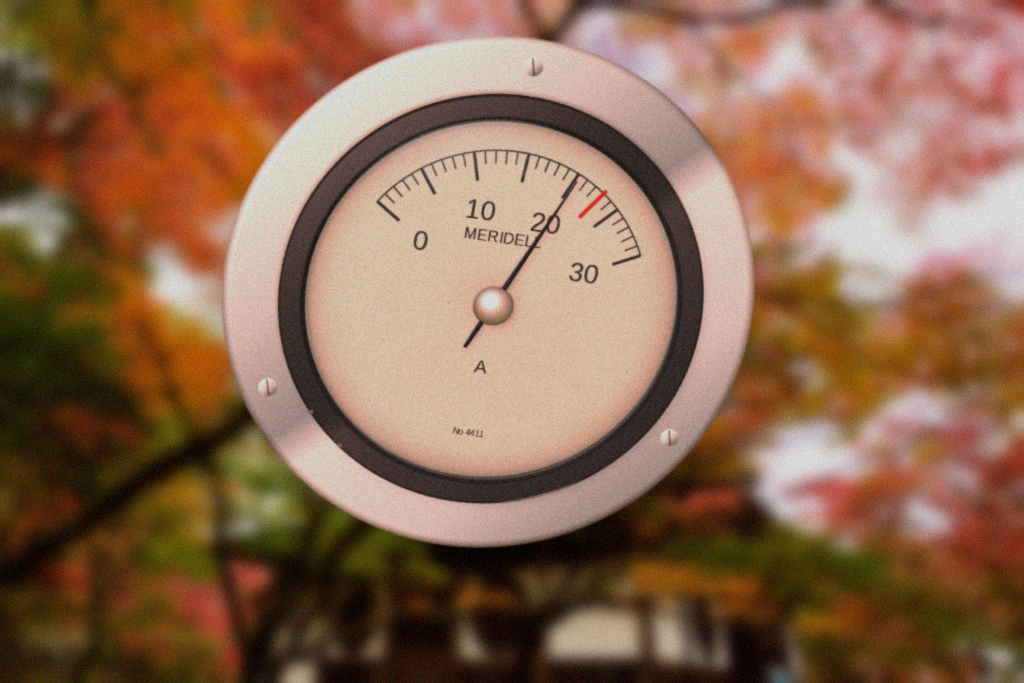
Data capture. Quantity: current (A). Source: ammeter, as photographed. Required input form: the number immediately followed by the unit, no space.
20A
